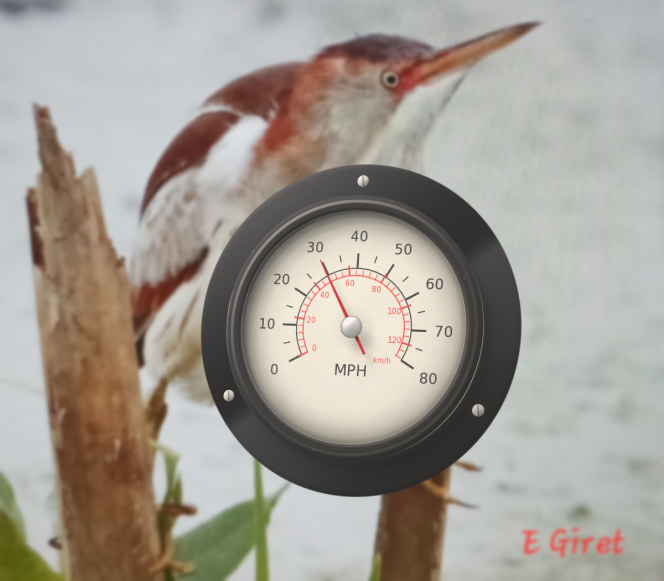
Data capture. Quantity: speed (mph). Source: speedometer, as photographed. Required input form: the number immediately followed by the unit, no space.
30mph
